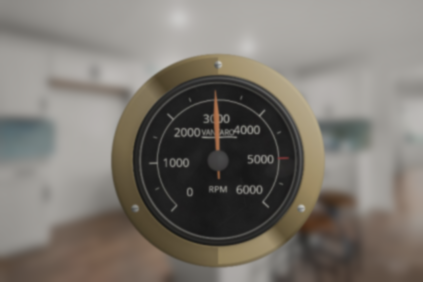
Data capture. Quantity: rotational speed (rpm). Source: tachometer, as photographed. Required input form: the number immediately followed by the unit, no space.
3000rpm
